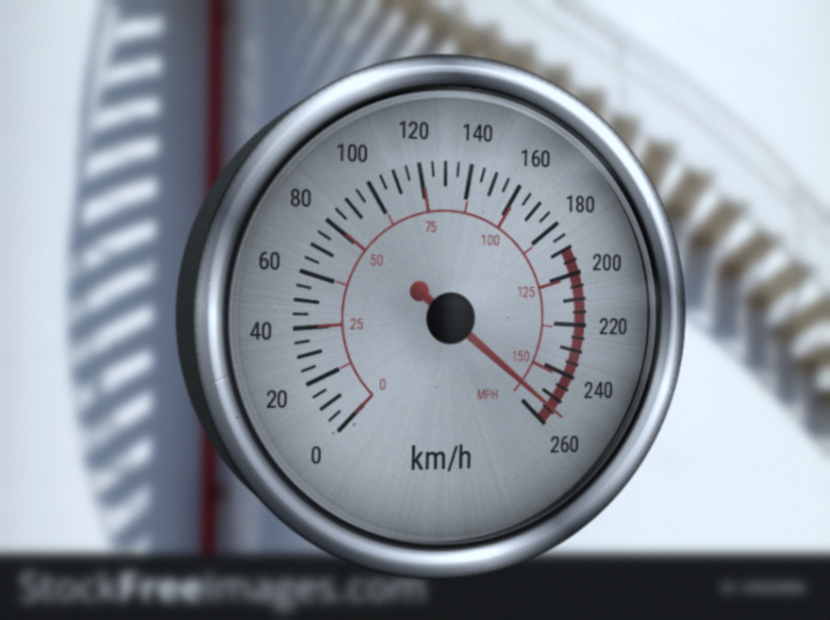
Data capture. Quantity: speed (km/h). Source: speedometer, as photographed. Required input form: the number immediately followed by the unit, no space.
255km/h
